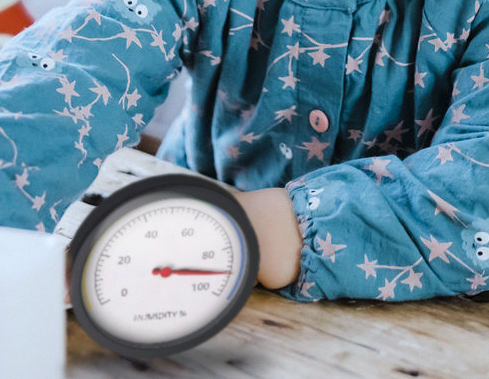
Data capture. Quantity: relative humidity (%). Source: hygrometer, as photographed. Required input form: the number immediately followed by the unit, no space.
90%
